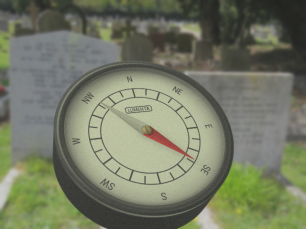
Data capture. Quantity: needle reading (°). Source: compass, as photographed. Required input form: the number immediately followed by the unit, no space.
135°
